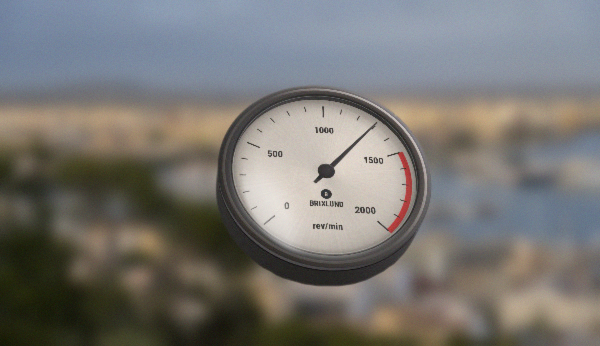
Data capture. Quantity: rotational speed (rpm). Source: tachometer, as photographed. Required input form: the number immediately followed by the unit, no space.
1300rpm
